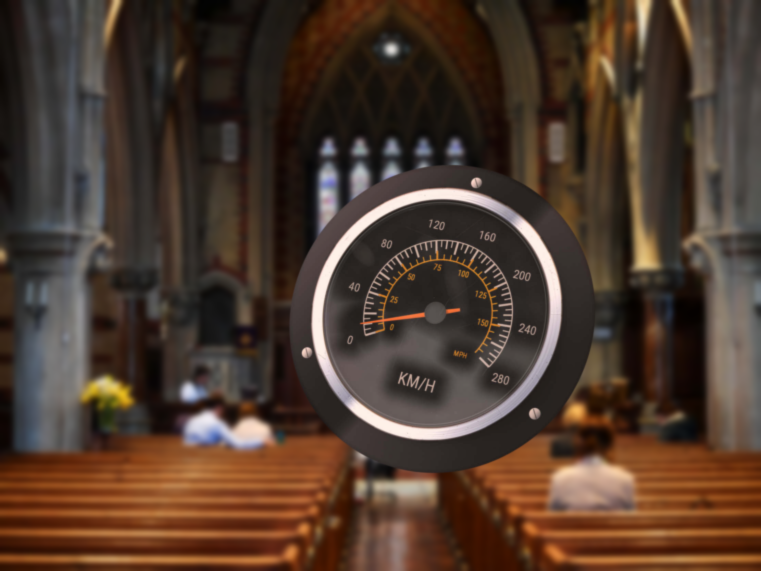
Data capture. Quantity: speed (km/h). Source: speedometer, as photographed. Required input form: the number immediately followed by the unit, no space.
10km/h
